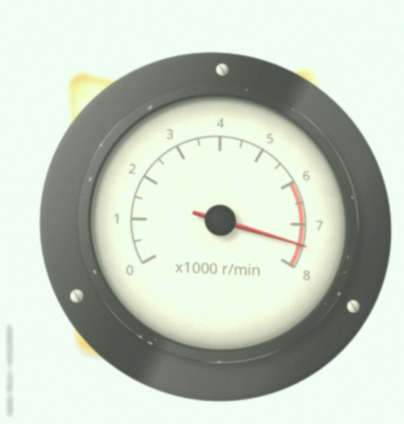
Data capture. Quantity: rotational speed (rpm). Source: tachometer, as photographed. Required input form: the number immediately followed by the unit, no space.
7500rpm
